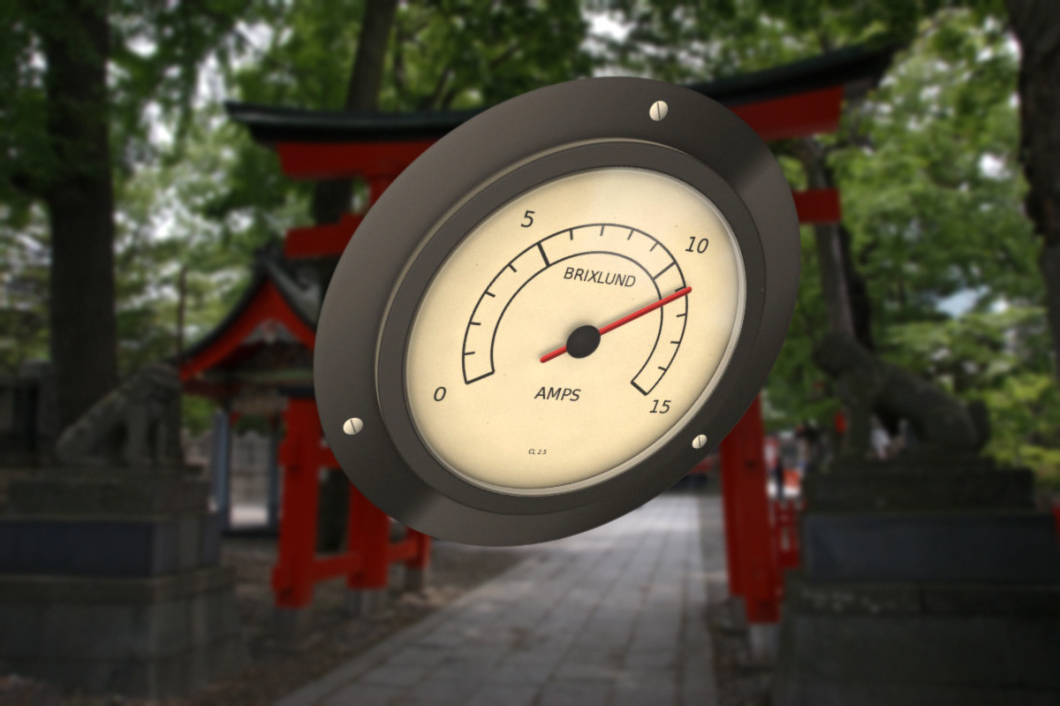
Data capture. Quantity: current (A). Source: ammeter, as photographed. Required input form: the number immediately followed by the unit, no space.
11A
